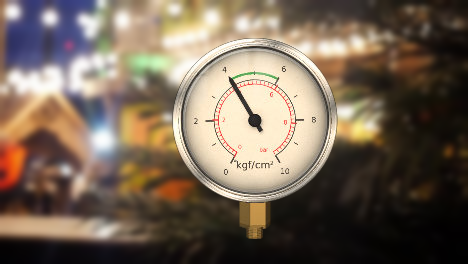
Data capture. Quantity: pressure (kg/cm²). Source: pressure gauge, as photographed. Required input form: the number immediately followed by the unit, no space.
4kg/cm²
